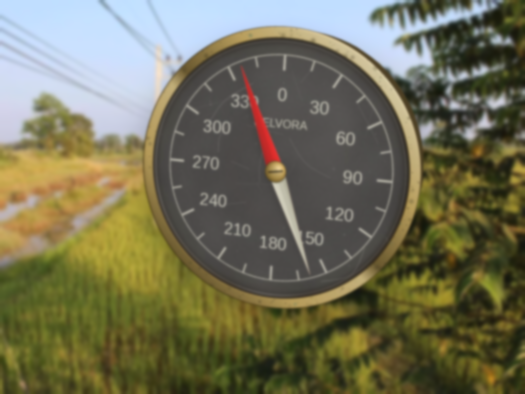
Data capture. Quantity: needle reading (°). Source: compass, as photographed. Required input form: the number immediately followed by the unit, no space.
337.5°
